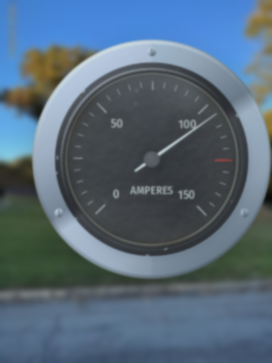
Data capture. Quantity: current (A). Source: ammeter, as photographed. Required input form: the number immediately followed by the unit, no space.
105A
